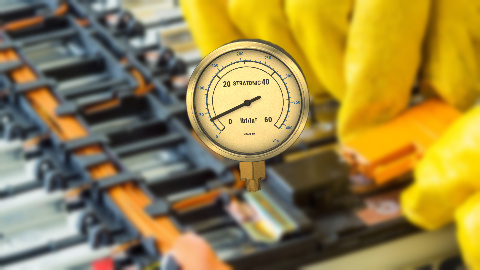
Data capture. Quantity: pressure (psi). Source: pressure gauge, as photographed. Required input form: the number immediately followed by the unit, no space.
5psi
